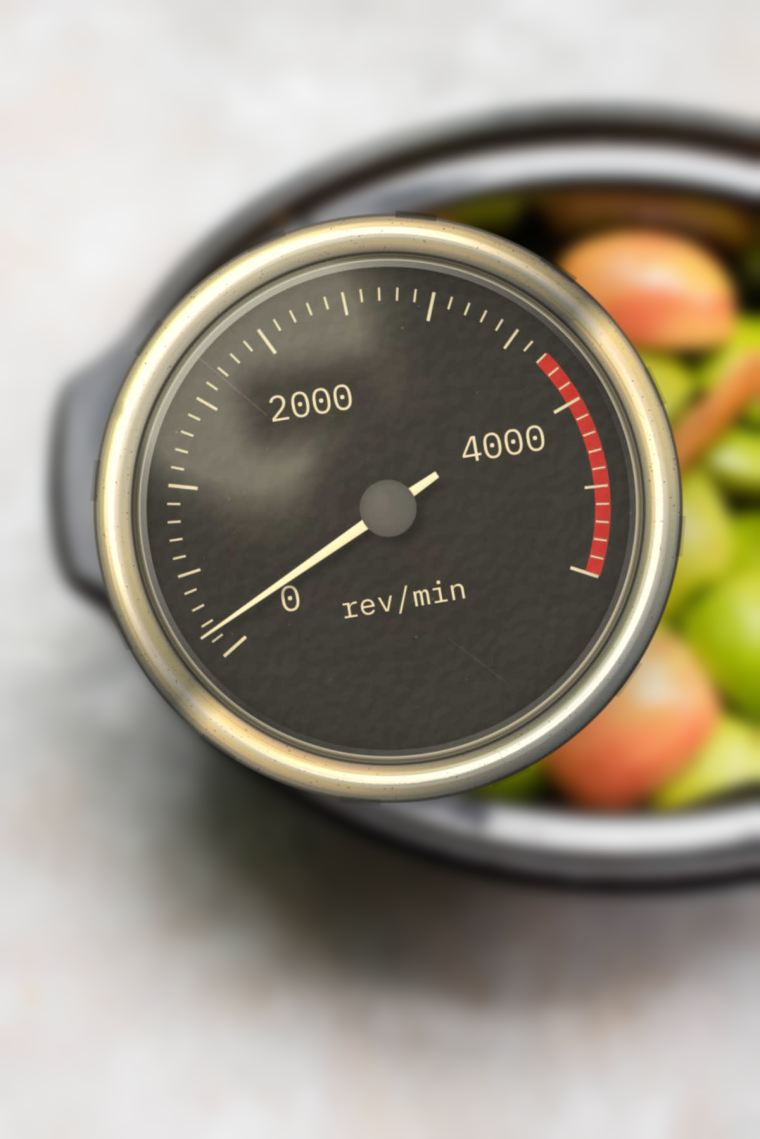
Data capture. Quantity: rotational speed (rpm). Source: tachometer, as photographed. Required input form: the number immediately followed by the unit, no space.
150rpm
